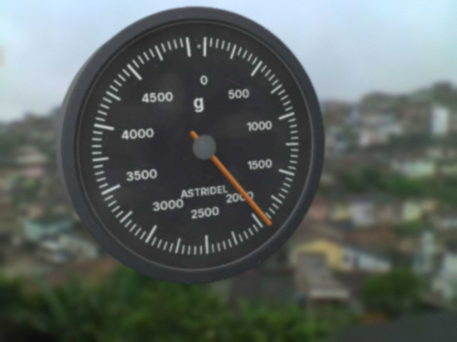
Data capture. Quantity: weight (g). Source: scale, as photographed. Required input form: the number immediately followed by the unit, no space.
1950g
